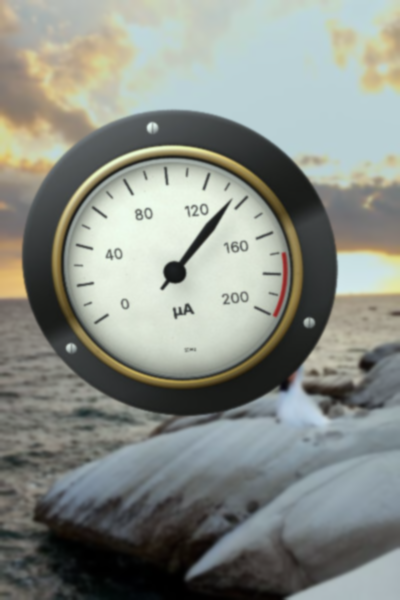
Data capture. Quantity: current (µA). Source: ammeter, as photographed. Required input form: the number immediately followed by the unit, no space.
135µA
